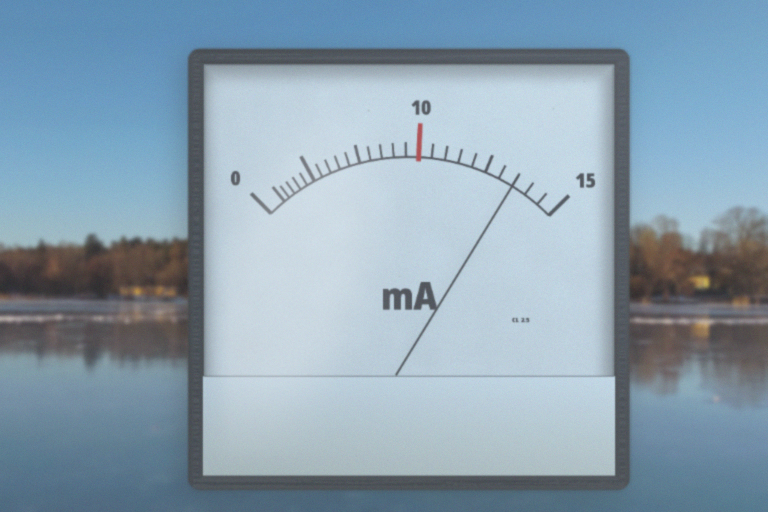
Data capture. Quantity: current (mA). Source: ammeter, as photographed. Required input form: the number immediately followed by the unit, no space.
13.5mA
